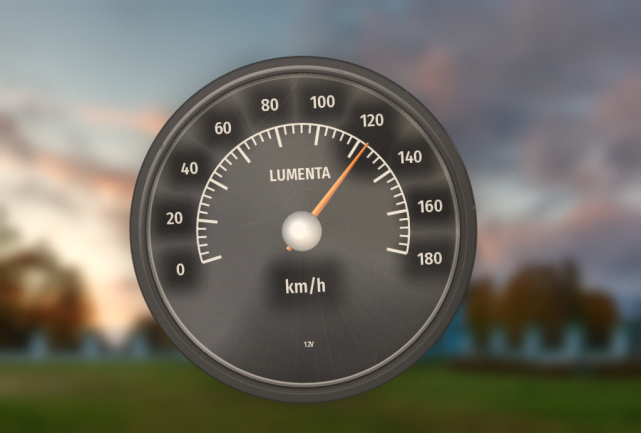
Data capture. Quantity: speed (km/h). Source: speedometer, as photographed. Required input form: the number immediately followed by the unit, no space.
124km/h
